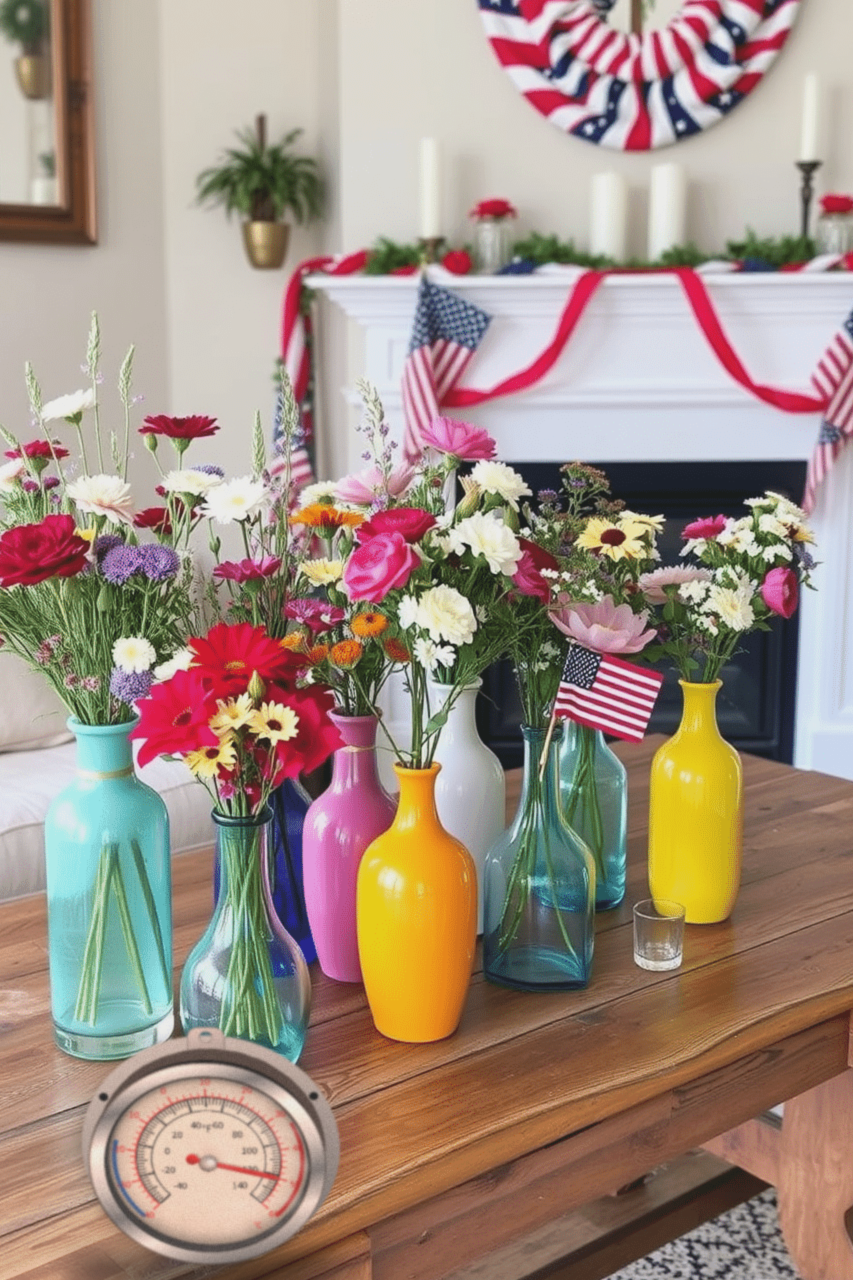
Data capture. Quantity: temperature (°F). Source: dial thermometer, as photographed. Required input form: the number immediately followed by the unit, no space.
120°F
